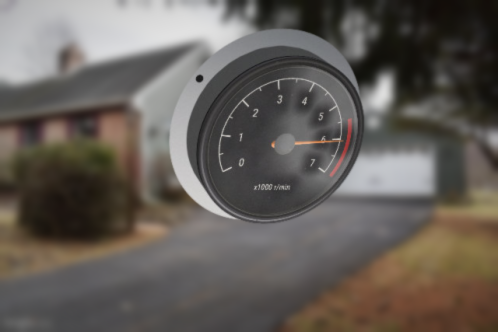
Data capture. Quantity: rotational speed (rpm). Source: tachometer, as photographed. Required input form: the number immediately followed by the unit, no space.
6000rpm
